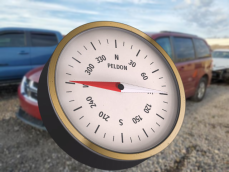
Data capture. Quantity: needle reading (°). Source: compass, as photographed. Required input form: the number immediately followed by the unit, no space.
270°
